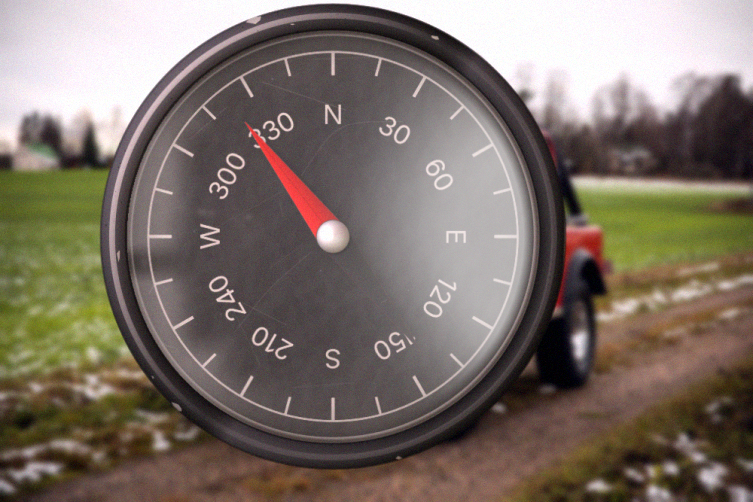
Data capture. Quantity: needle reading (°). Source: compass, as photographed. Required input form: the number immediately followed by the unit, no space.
322.5°
